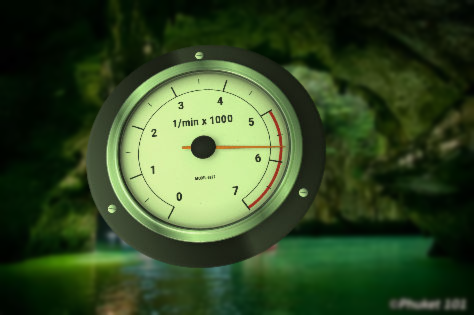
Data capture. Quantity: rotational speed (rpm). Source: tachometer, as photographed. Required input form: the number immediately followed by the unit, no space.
5750rpm
